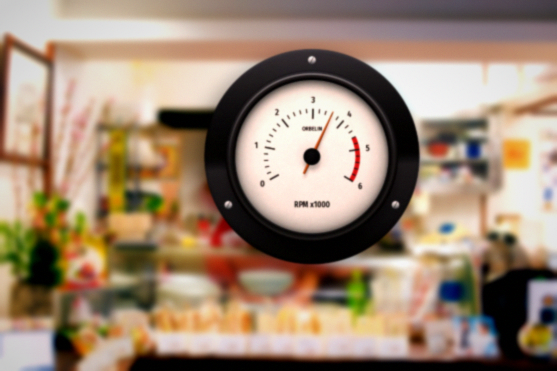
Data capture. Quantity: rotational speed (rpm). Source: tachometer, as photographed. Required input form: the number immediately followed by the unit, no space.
3600rpm
